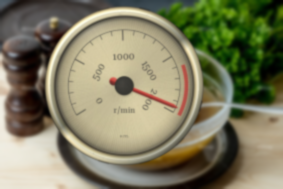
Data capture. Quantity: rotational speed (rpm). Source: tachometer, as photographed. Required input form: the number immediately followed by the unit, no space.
1950rpm
